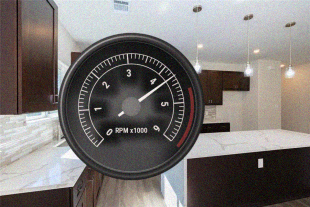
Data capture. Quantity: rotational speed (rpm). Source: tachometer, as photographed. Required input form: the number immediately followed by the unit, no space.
4300rpm
